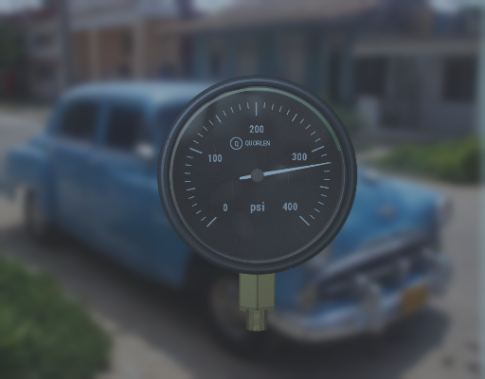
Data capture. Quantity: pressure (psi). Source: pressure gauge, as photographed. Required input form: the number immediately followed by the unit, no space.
320psi
